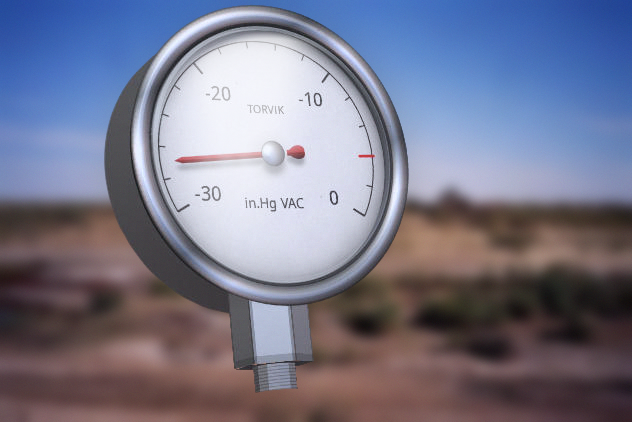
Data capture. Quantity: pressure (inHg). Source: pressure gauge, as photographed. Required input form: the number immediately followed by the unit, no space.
-27inHg
